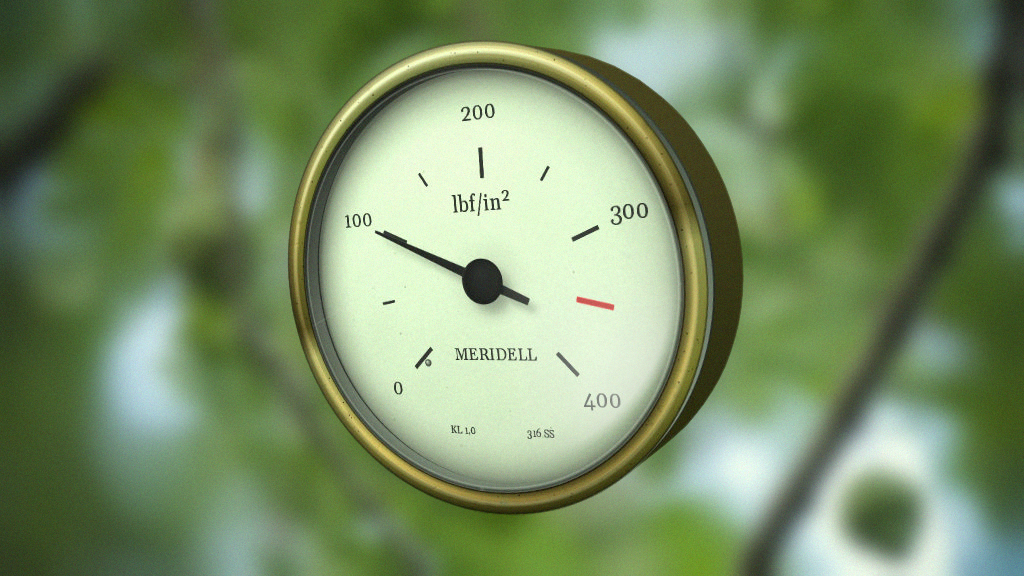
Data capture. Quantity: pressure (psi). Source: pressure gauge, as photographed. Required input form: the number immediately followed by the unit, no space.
100psi
